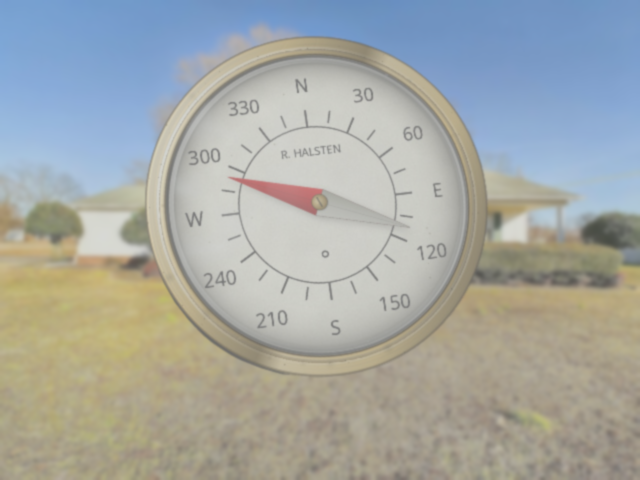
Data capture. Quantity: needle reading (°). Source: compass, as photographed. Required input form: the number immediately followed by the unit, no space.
292.5°
